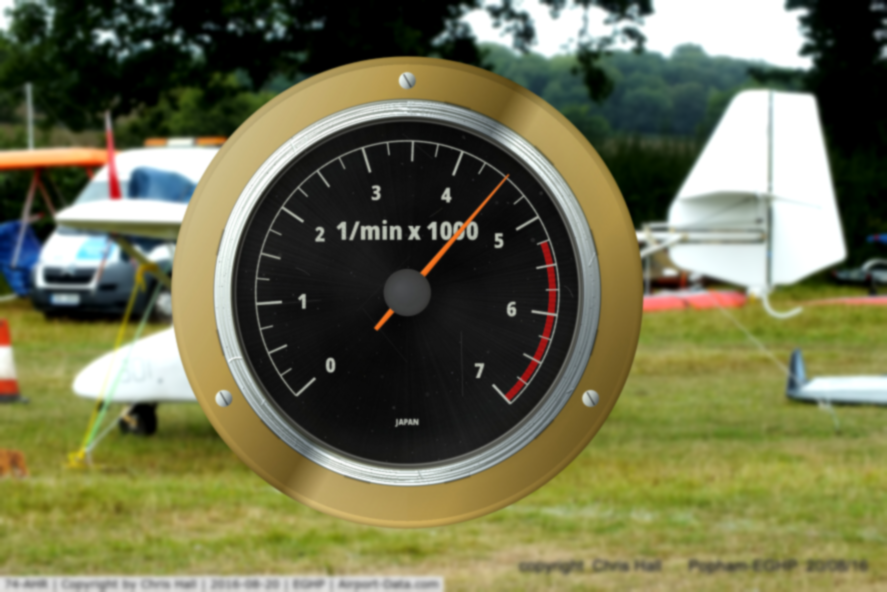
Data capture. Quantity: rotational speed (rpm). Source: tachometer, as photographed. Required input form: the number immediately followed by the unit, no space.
4500rpm
